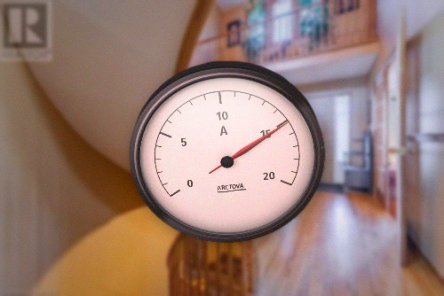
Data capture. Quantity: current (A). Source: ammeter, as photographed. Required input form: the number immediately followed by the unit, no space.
15A
